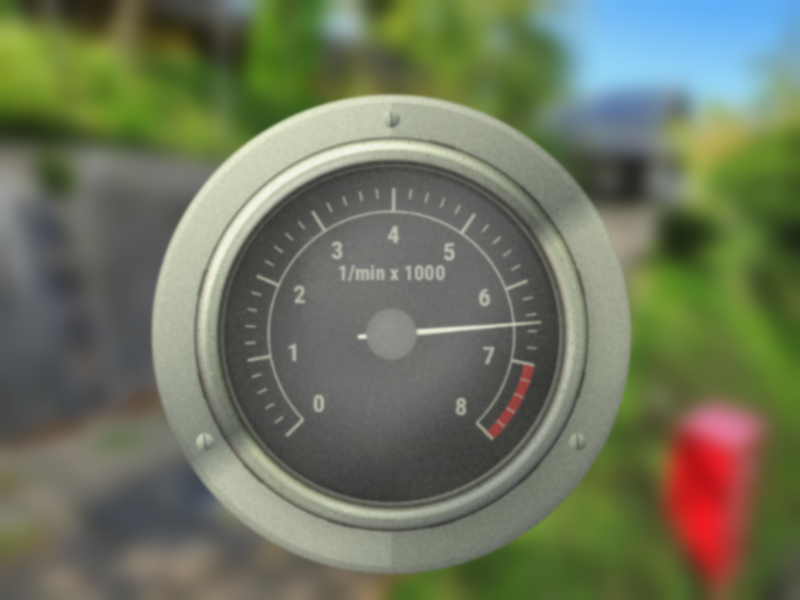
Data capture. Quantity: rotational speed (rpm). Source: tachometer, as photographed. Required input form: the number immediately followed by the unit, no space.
6500rpm
